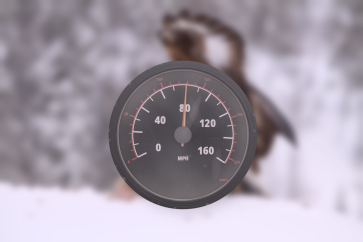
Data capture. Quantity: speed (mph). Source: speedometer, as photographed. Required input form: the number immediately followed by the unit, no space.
80mph
